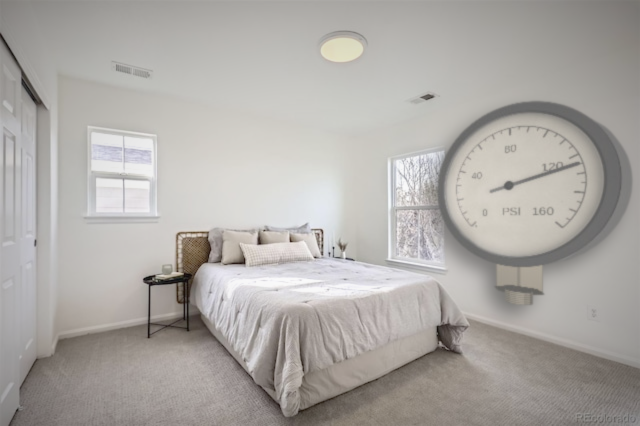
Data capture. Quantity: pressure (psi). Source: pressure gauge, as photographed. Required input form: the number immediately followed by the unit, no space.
125psi
